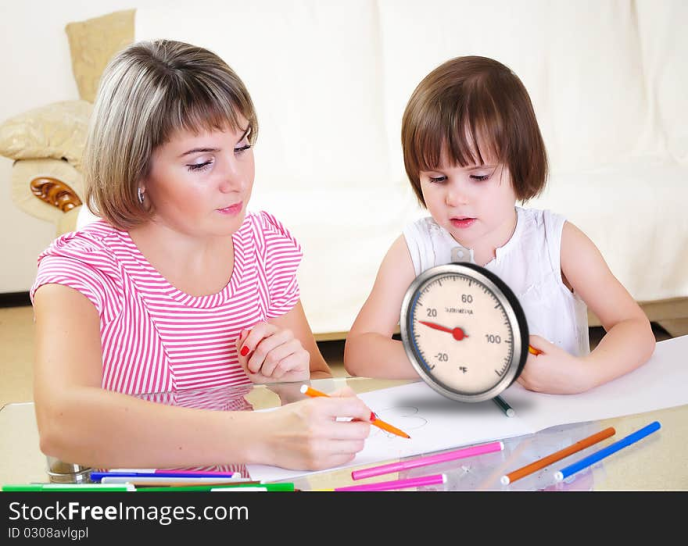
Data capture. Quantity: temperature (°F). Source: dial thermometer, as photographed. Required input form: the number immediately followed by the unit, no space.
10°F
